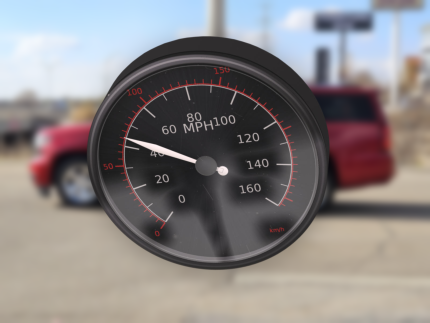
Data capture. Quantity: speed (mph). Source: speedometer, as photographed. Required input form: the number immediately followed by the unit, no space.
45mph
